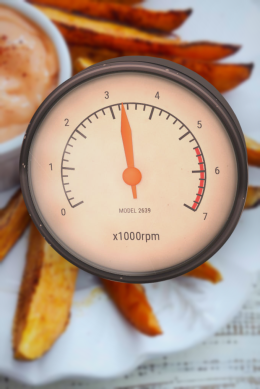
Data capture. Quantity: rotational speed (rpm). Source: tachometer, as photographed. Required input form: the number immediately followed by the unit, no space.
3300rpm
